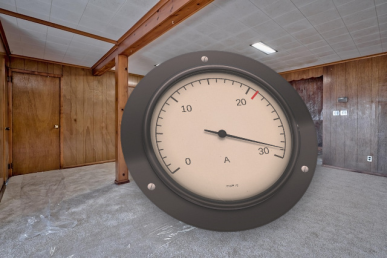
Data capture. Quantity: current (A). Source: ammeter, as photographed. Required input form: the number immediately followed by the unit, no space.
29A
